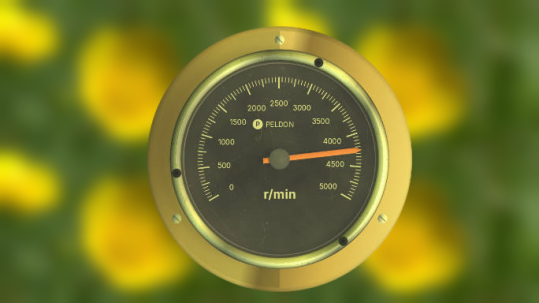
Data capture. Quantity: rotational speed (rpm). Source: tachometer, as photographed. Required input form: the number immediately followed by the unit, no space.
4250rpm
